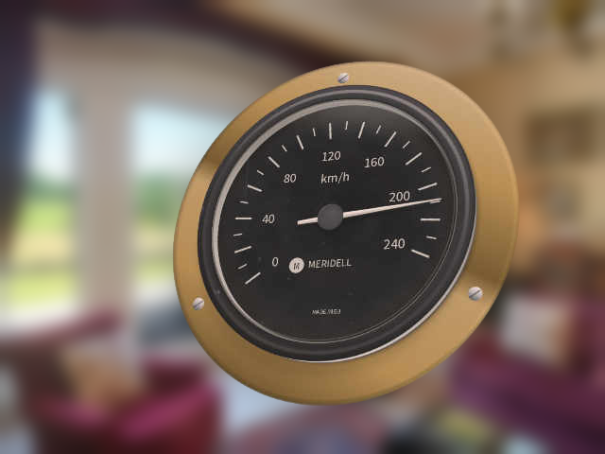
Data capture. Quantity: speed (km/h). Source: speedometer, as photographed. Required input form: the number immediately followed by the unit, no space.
210km/h
